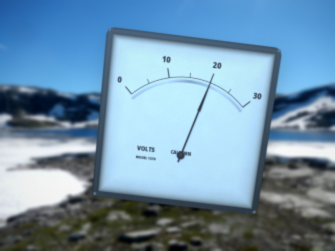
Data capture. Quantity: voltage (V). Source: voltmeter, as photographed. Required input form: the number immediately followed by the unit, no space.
20V
